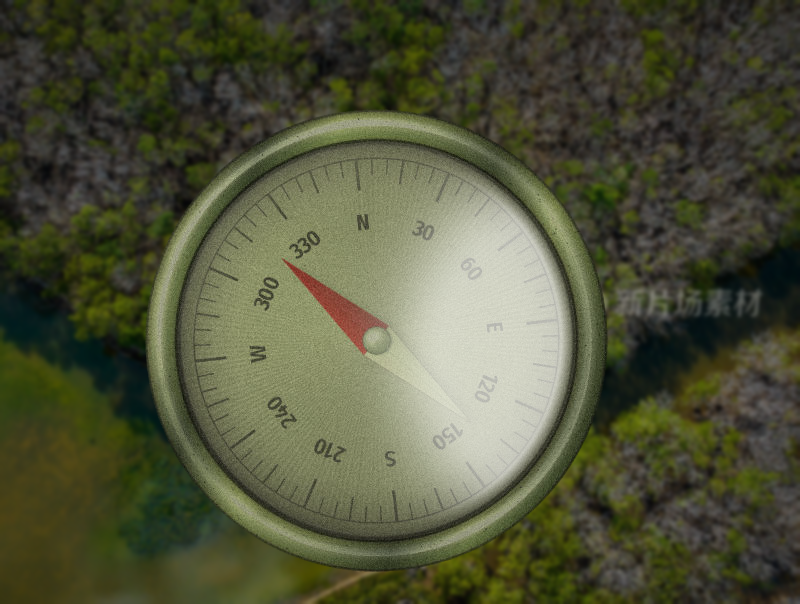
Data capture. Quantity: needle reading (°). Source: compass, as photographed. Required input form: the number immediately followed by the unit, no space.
317.5°
